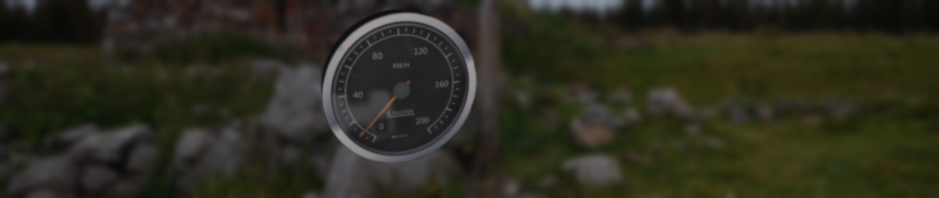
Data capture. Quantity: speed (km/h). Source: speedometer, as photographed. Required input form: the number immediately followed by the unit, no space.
10km/h
